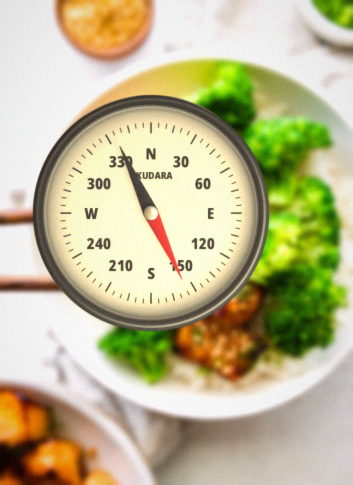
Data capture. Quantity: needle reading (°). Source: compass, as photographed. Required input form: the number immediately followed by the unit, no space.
155°
